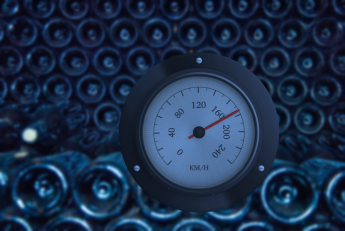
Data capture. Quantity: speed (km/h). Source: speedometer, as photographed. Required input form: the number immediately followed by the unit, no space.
175km/h
